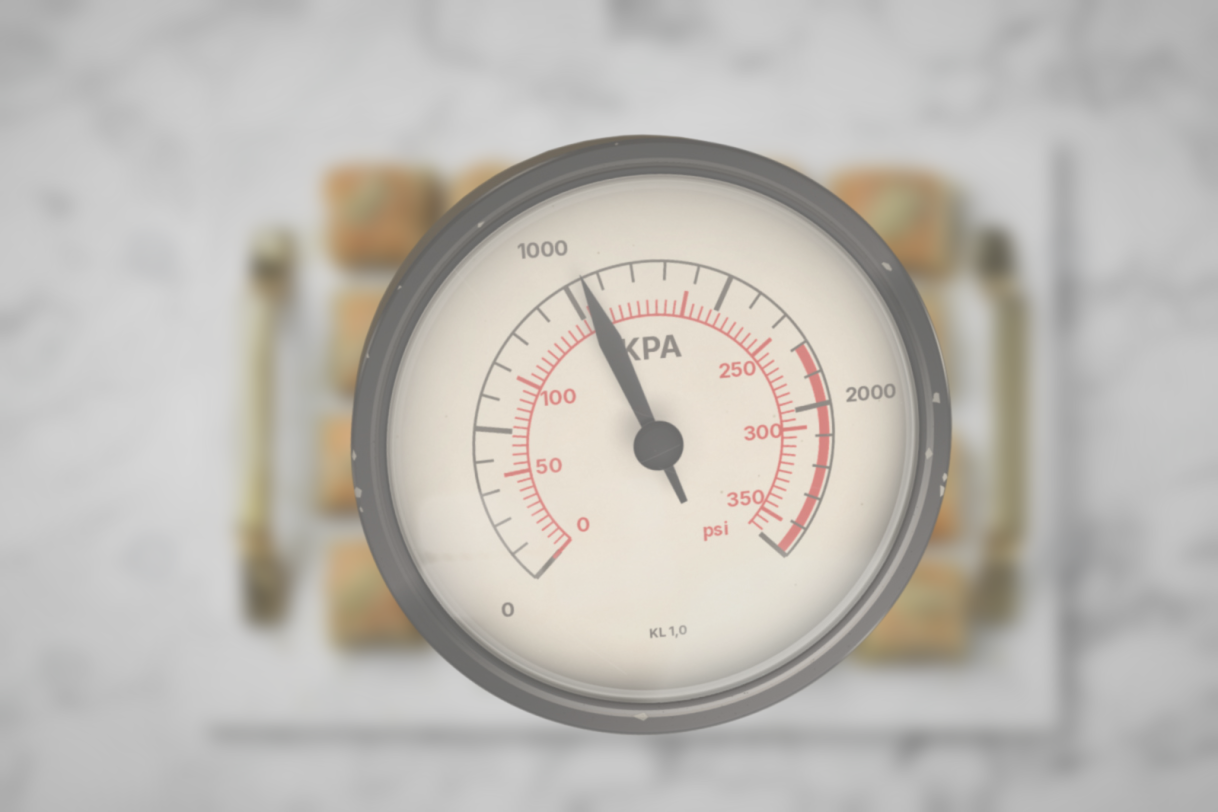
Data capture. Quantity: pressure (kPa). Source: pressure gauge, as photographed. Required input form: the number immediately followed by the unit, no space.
1050kPa
